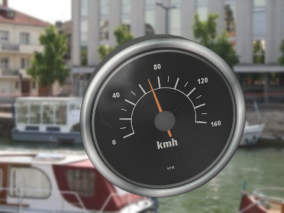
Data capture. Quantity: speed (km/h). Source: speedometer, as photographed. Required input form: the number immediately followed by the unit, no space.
70km/h
